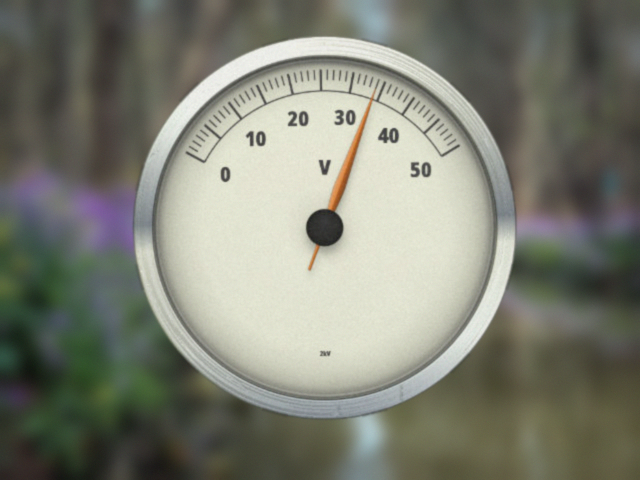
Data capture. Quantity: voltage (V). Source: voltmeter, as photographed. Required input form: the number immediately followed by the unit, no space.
34V
